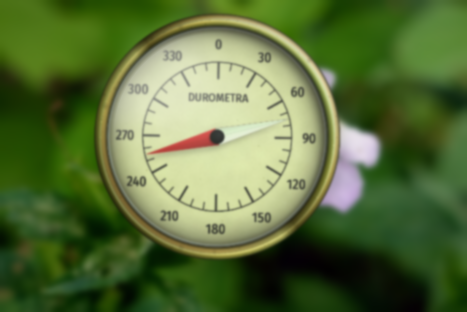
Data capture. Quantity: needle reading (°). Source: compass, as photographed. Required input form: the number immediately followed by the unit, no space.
255°
